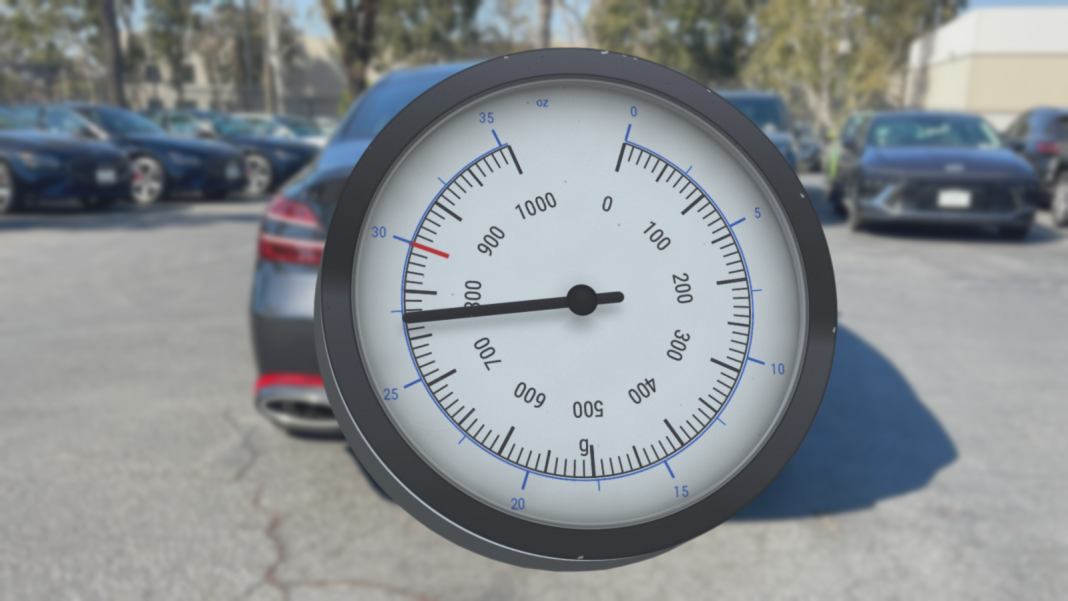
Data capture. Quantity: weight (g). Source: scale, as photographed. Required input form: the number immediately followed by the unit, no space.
770g
